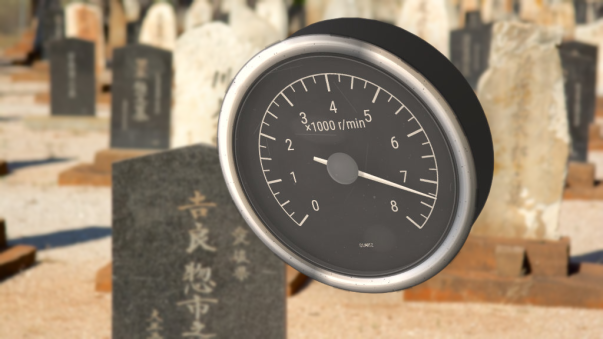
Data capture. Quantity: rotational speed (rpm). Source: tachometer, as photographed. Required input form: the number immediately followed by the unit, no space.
7250rpm
